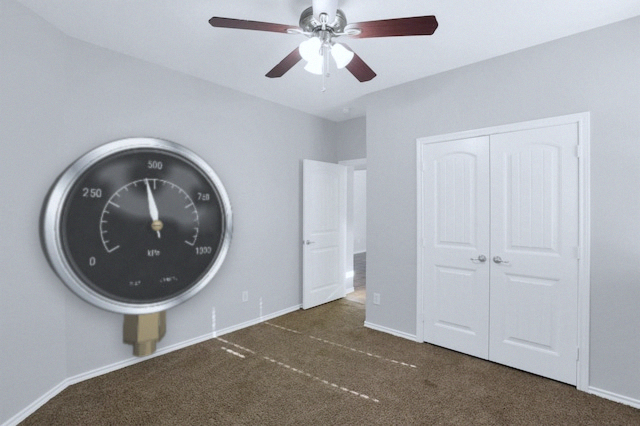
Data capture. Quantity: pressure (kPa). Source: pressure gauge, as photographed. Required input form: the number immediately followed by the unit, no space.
450kPa
